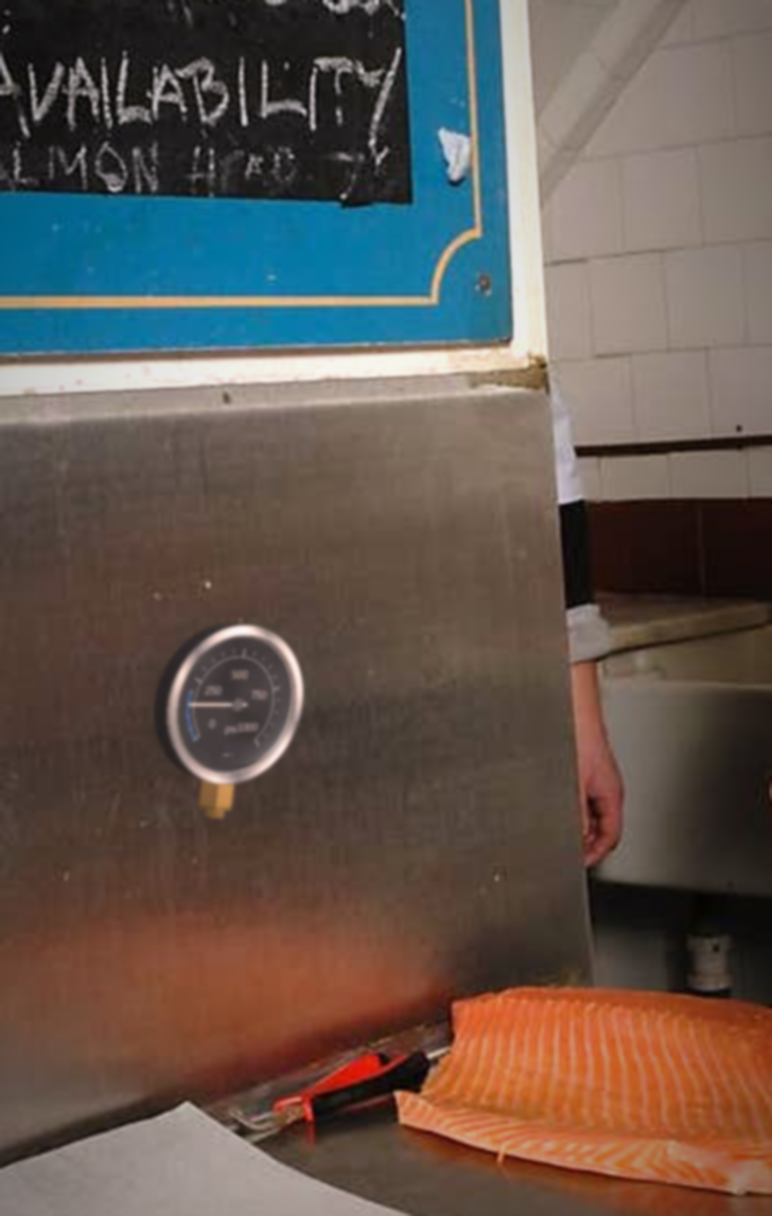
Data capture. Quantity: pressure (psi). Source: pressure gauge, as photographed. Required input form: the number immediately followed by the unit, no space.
150psi
